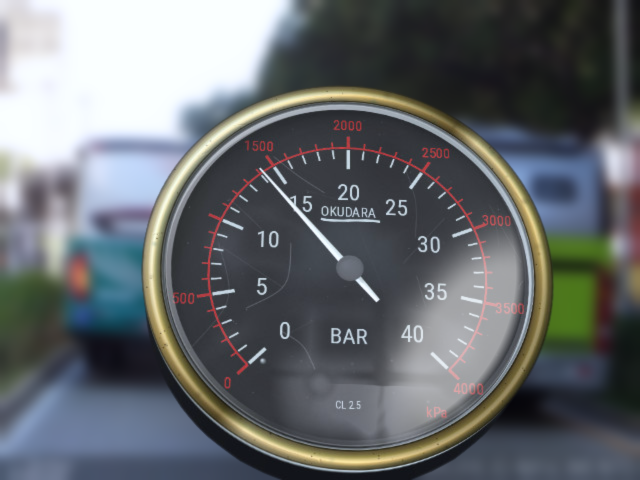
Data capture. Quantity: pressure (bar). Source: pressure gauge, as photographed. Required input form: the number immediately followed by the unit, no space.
14bar
